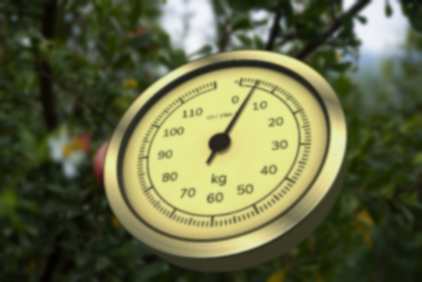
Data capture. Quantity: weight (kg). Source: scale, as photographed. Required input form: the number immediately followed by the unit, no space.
5kg
